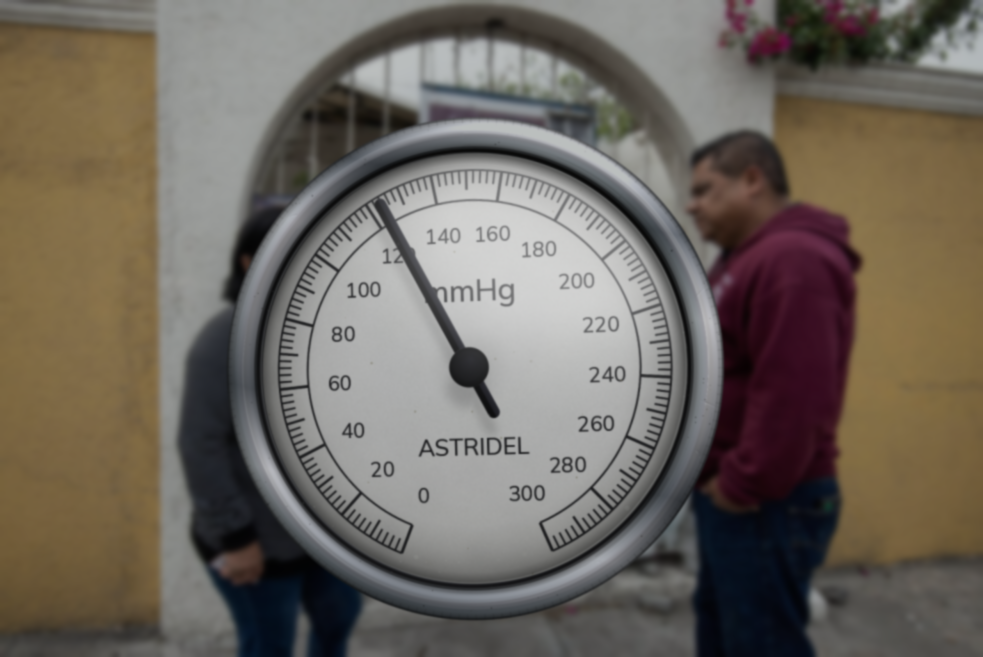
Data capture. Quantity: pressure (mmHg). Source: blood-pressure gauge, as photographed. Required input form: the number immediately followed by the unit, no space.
124mmHg
